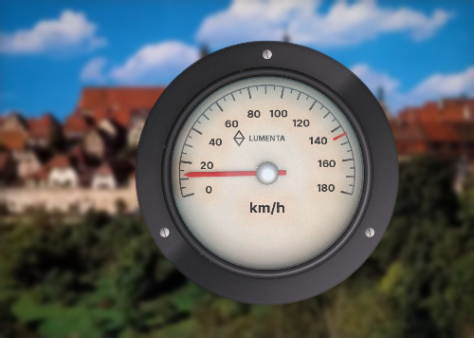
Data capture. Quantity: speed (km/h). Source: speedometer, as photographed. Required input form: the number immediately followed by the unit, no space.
12.5km/h
